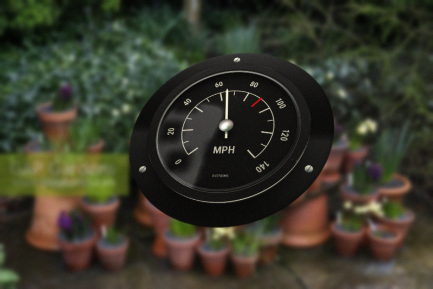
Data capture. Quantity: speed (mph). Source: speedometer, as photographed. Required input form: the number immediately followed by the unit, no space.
65mph
